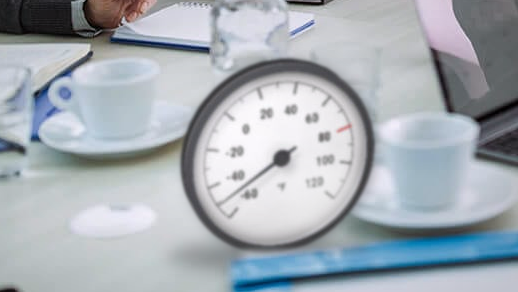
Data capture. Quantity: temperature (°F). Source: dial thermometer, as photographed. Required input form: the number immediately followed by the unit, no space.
-50°F
